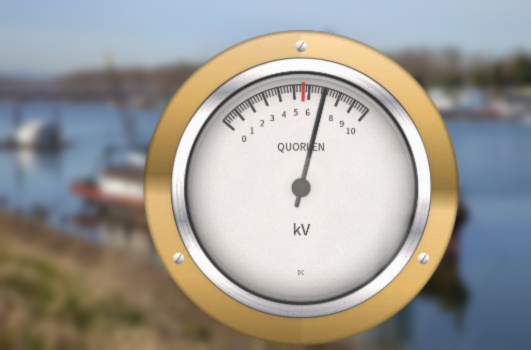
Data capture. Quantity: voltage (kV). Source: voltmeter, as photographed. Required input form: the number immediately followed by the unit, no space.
7kV
